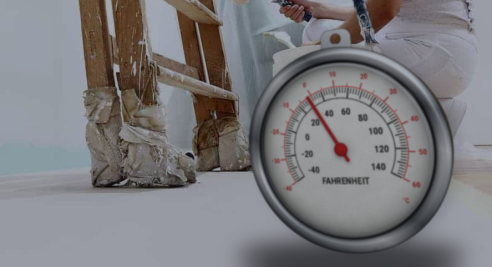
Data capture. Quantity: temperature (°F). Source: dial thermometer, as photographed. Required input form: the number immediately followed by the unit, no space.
30°F
